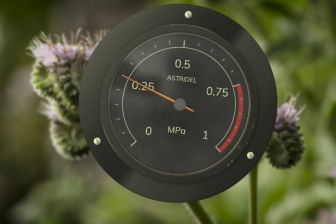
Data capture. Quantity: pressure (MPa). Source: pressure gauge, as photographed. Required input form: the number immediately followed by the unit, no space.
0.25MPa
